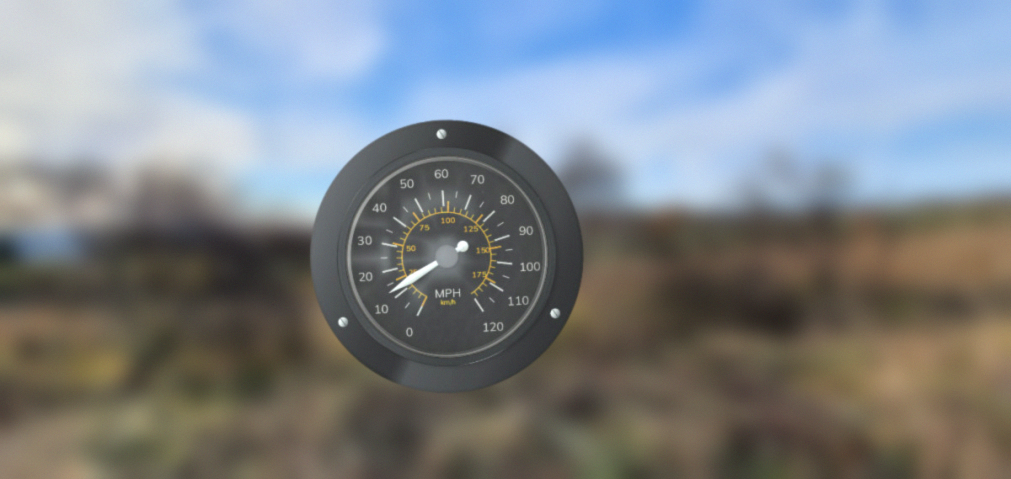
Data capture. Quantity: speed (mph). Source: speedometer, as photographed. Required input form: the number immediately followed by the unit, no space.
12.5mph
